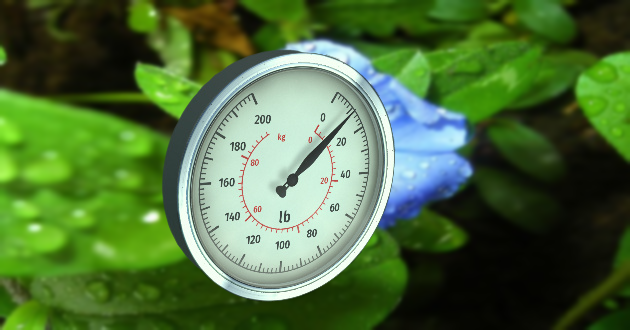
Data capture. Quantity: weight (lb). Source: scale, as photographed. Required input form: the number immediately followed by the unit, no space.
10lb
